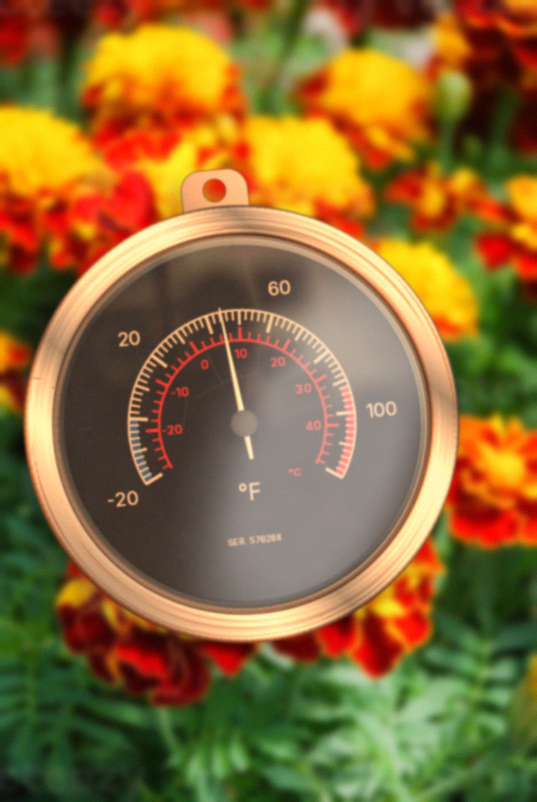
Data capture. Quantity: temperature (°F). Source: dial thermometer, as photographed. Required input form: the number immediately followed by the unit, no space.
44°F
